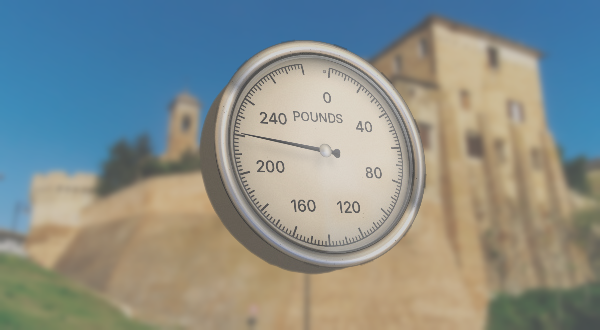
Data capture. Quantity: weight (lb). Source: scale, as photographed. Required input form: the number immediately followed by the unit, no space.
220lb
